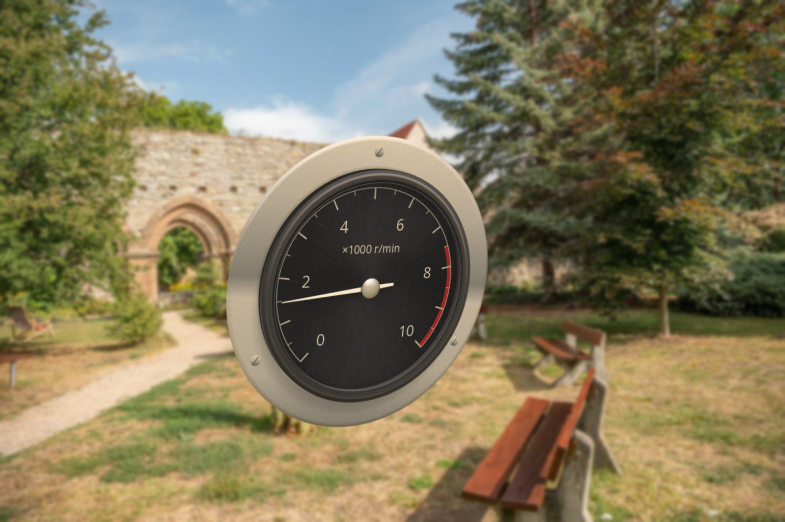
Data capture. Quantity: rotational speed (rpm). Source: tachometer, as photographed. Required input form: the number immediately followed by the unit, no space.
1500rpm
